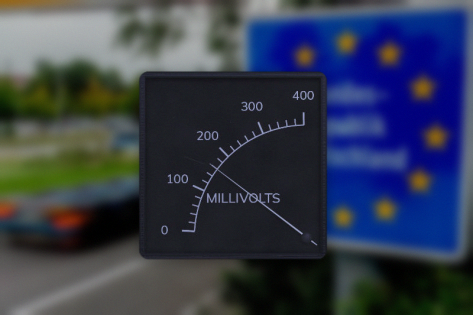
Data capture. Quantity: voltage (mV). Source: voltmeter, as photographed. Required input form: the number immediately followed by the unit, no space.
160mV
